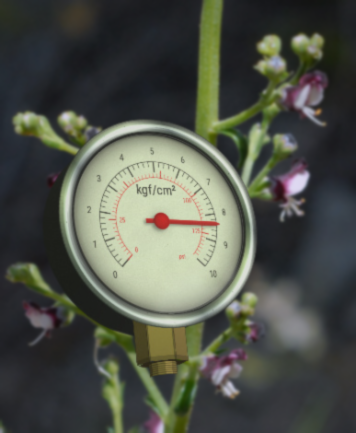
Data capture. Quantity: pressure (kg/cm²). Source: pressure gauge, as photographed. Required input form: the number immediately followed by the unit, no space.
8.4kg/cm²
